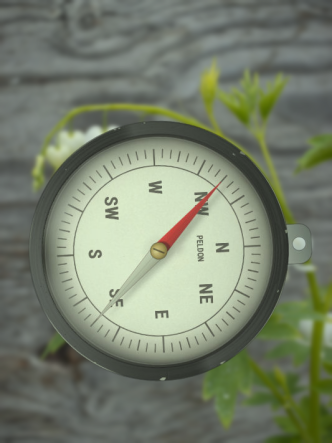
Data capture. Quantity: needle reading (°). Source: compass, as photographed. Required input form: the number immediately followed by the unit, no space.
315°
